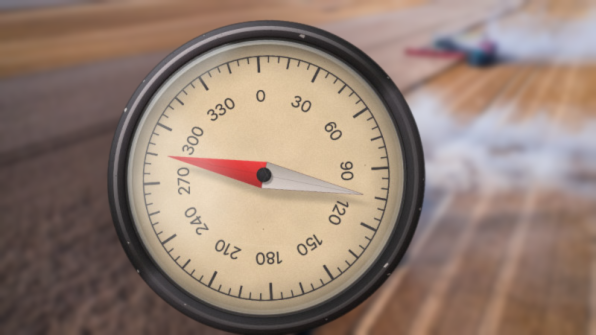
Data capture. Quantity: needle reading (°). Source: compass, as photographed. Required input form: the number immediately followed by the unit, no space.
285°
